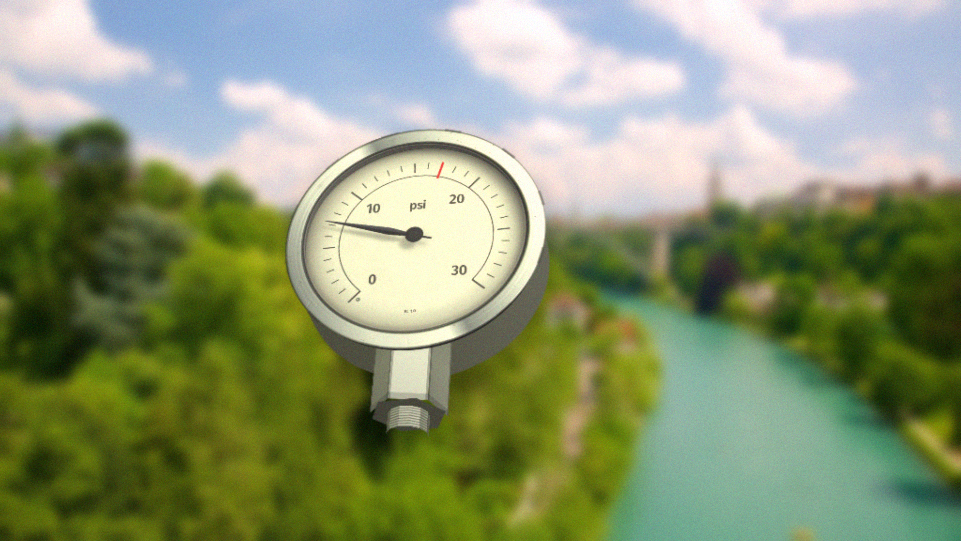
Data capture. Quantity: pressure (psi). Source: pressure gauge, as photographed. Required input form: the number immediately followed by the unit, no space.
7psi
